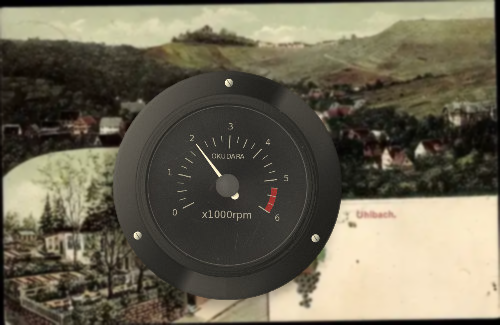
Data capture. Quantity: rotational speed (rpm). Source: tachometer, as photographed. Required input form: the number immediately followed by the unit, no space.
2000rpm
